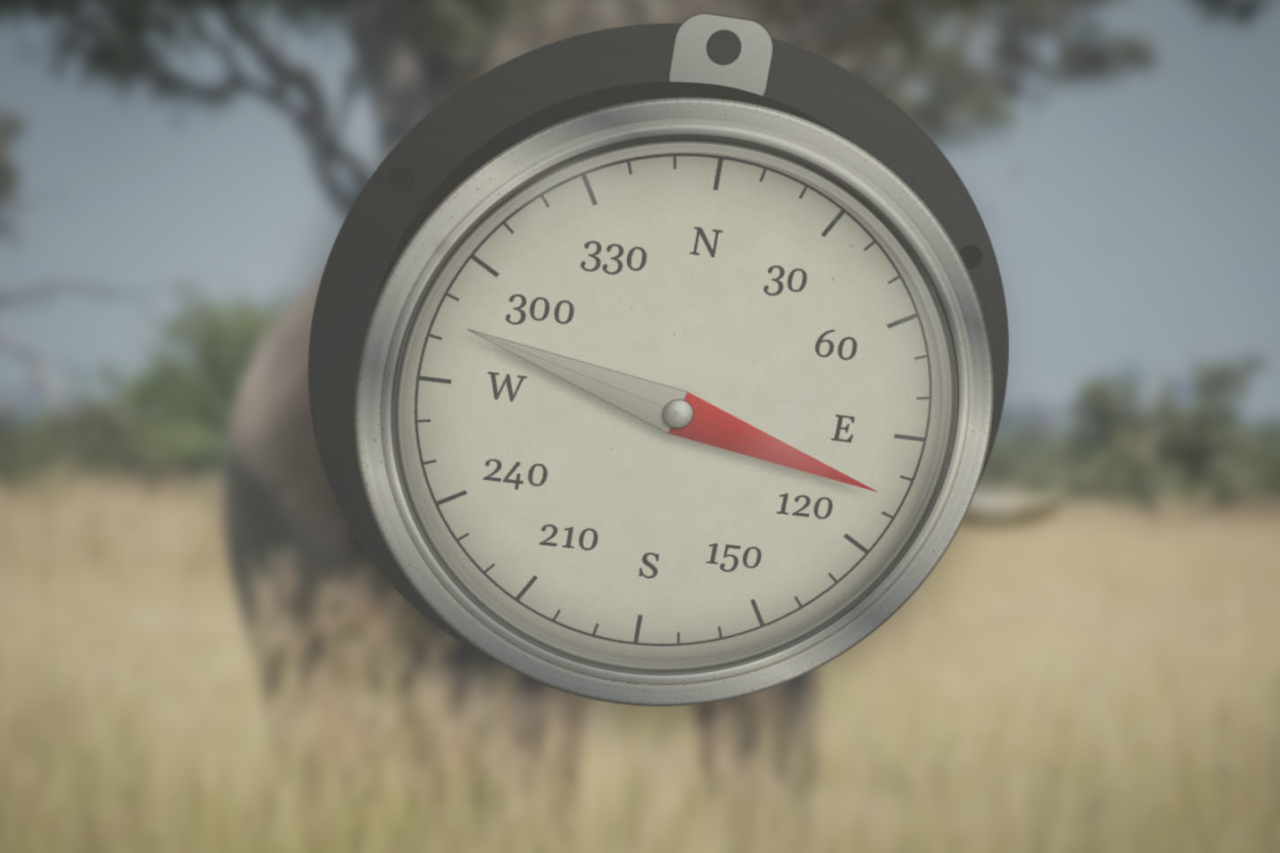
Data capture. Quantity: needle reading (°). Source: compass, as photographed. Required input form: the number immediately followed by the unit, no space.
105°
